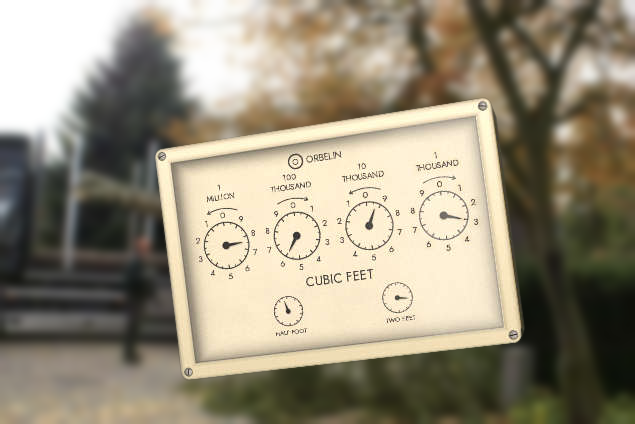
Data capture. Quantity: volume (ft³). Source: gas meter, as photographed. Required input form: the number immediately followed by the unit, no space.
759300ft³
